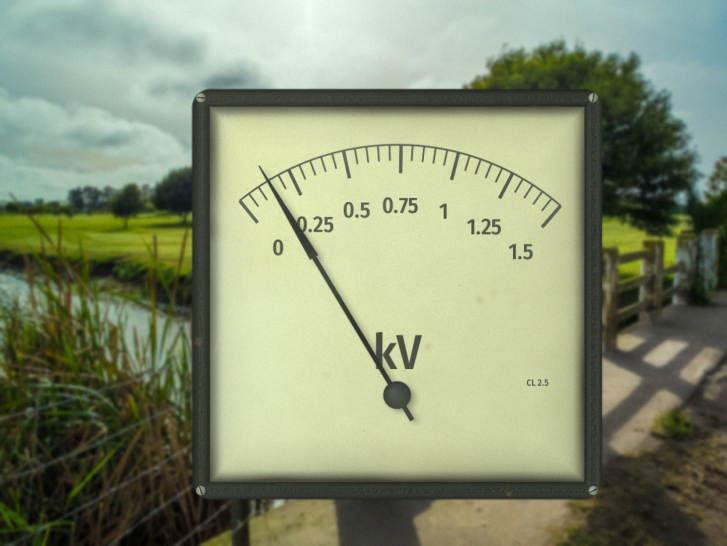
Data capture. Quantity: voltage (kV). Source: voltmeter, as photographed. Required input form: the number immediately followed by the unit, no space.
0.15kV
